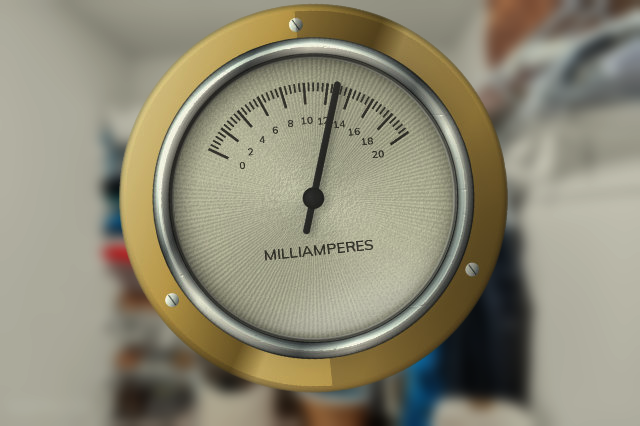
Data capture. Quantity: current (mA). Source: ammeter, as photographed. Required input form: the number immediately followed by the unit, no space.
12.8mA
